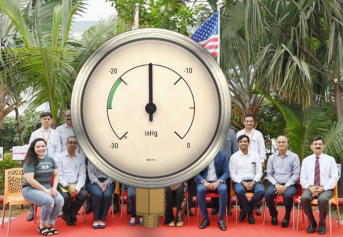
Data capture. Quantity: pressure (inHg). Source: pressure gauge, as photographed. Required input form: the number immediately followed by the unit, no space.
-15inHg
